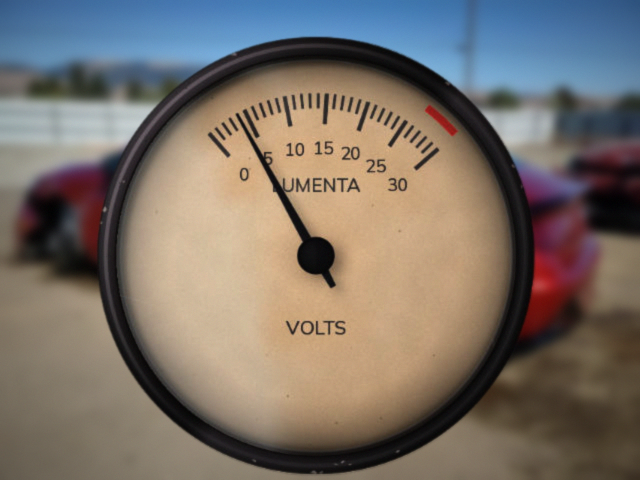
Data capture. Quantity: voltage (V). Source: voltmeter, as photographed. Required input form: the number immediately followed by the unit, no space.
4V
